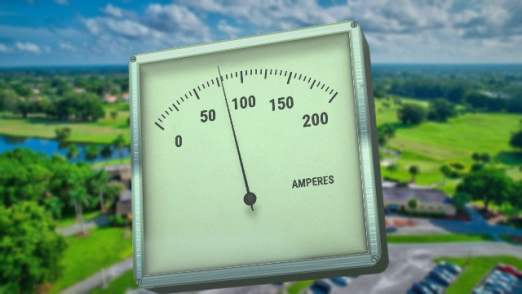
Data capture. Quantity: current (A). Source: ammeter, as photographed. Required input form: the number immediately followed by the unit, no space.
80A
